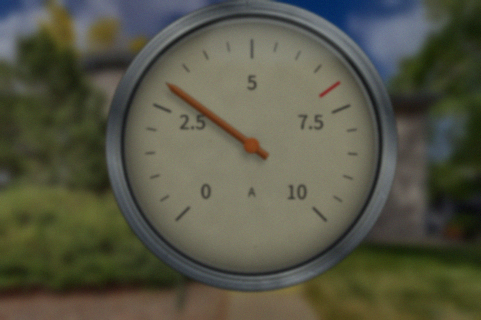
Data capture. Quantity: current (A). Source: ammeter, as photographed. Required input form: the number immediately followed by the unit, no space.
3A
